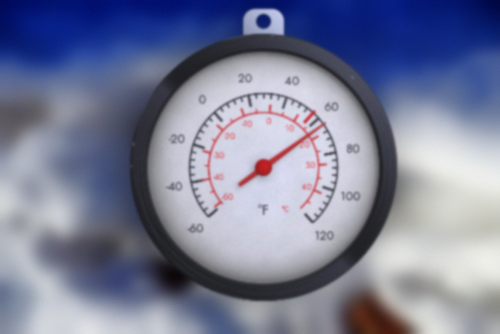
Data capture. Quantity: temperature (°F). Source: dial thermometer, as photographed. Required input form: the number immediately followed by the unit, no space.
64°F
